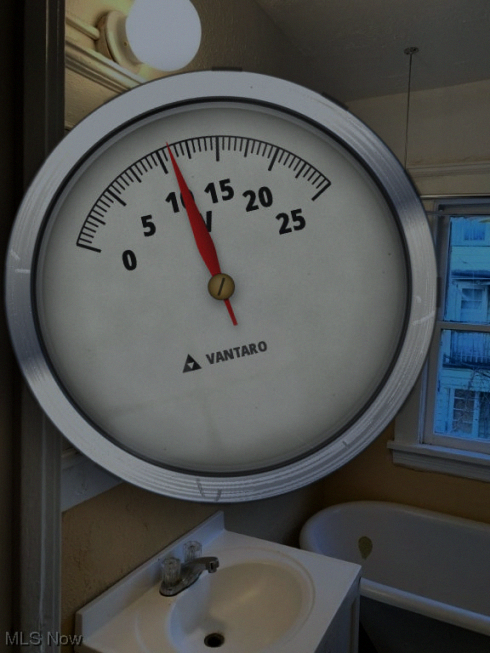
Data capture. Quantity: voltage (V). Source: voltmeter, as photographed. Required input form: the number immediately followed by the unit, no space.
11V
